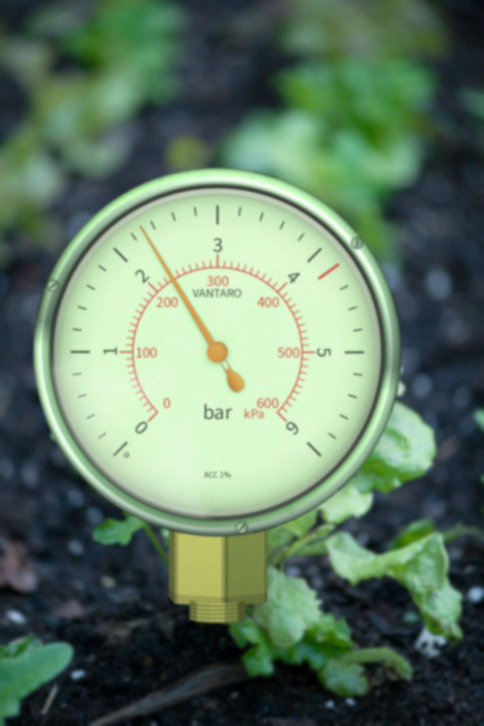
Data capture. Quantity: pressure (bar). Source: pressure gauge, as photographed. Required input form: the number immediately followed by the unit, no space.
2.3bar
